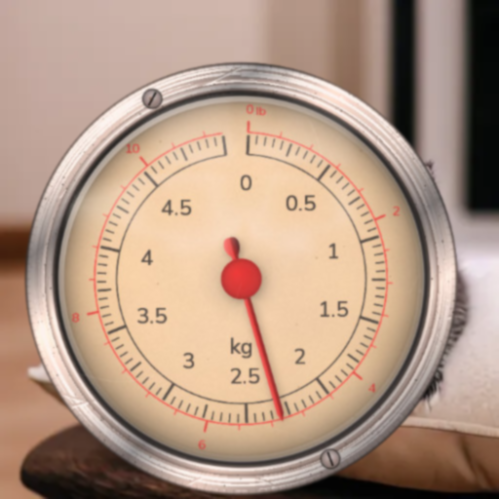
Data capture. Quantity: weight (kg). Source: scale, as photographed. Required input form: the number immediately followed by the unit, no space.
2.3kg
